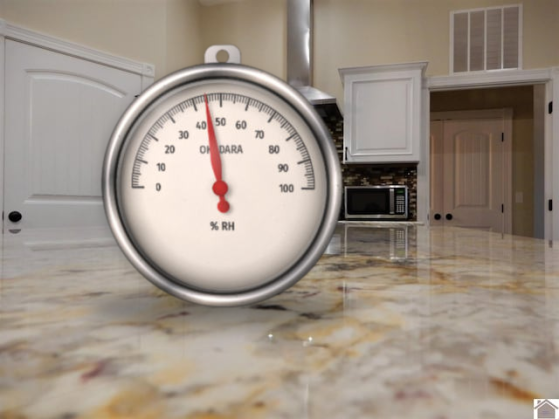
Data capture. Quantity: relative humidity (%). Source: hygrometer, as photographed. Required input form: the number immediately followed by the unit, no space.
45%
